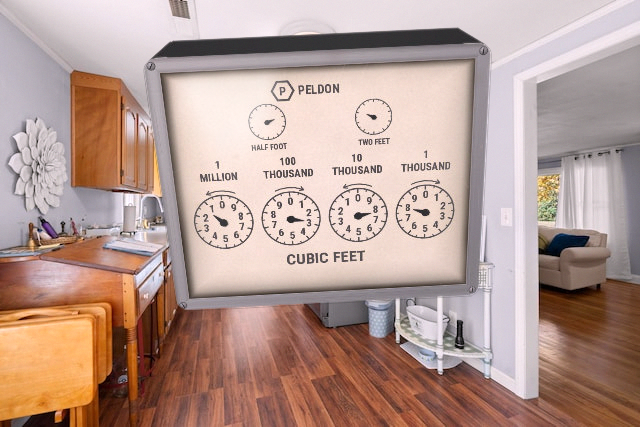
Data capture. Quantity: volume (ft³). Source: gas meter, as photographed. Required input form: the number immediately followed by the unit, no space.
127800ft³
